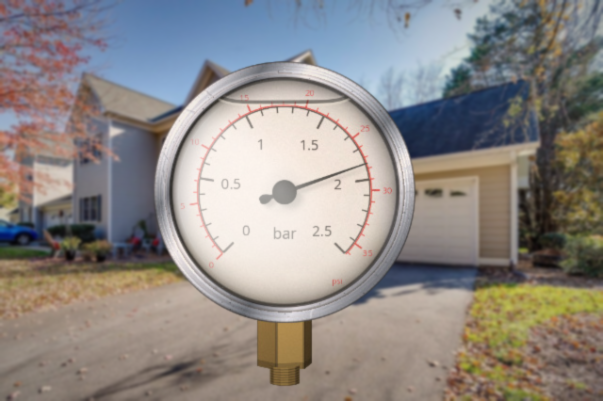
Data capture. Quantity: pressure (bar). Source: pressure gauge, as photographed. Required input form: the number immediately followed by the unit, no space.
1.9bar
